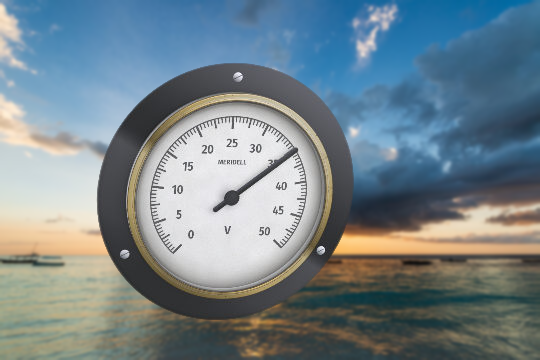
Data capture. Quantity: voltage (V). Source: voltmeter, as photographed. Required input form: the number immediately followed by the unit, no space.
35V
